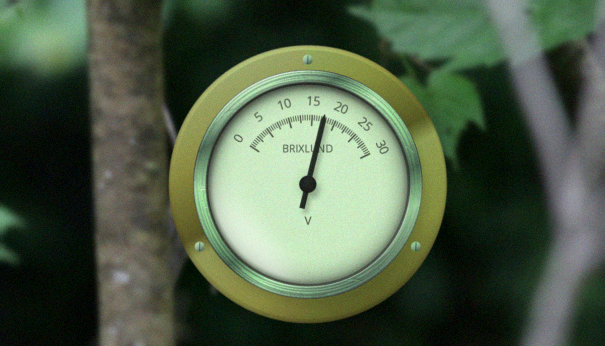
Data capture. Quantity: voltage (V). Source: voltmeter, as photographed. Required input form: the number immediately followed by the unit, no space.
17.5V
